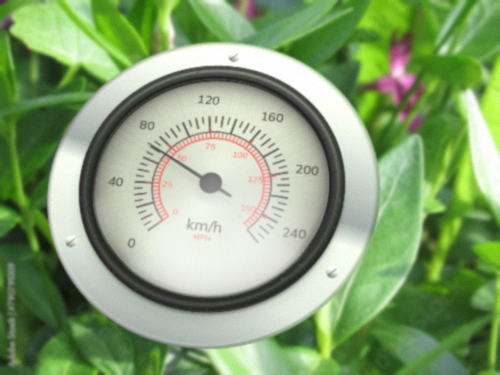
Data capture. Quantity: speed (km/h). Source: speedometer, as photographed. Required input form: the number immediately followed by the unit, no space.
70km/h
